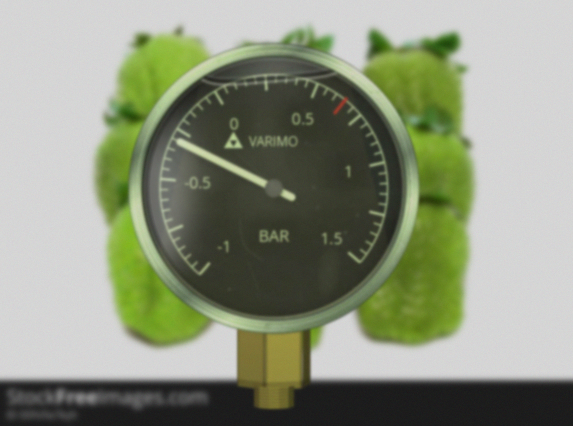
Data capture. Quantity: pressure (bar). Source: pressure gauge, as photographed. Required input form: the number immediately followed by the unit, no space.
-0.3bar
